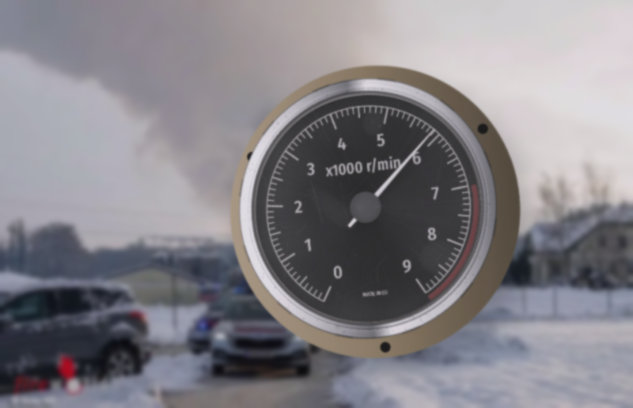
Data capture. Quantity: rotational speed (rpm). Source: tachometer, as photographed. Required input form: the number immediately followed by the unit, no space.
5900rpm
